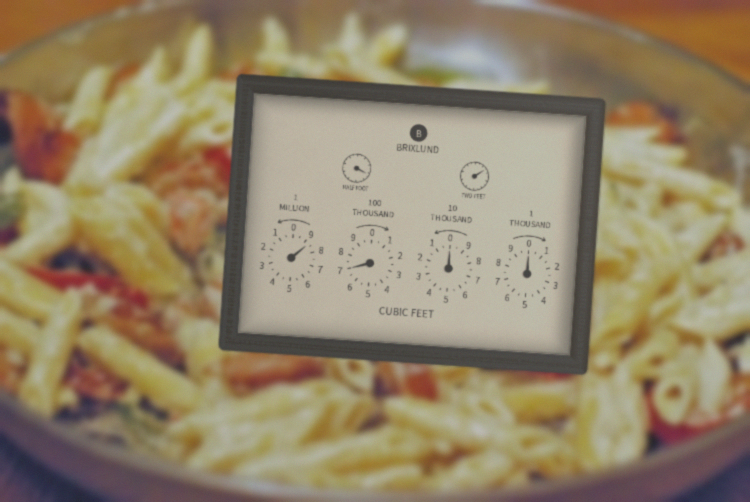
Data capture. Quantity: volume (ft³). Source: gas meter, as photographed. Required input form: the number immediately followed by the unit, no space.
870000ft³
